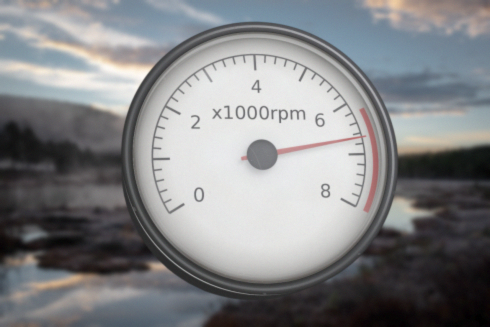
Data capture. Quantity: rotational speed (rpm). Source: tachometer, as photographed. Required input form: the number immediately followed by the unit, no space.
6700rpm
